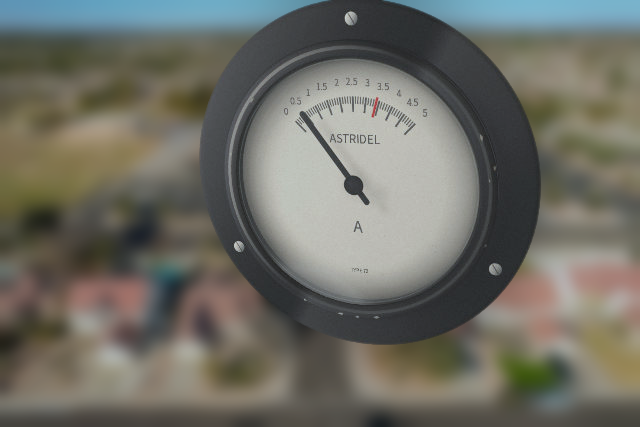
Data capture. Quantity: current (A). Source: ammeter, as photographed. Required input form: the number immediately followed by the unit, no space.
0.5A
